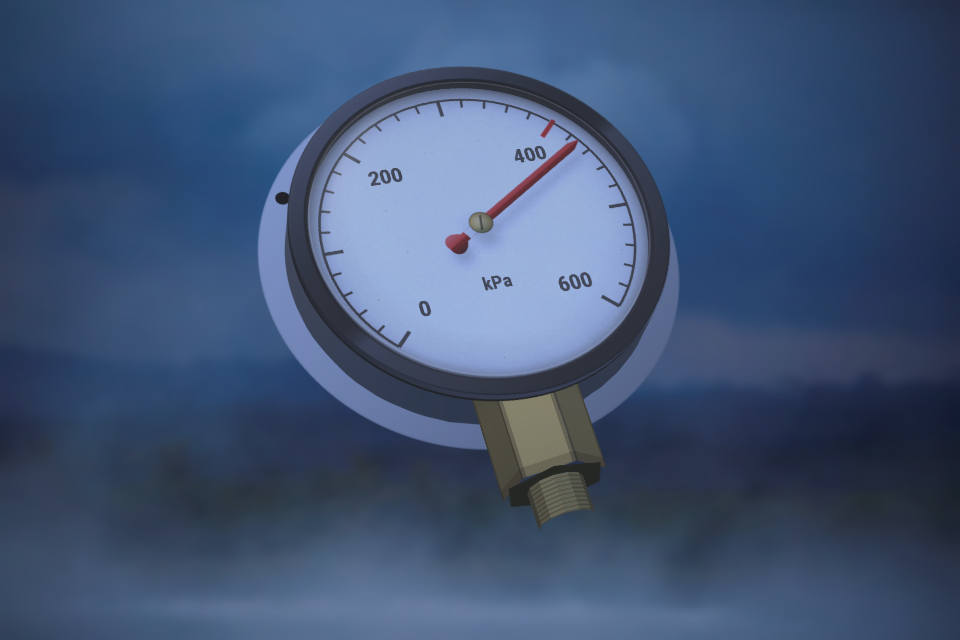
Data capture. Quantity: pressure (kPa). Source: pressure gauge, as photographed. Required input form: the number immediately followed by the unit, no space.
430kPa
